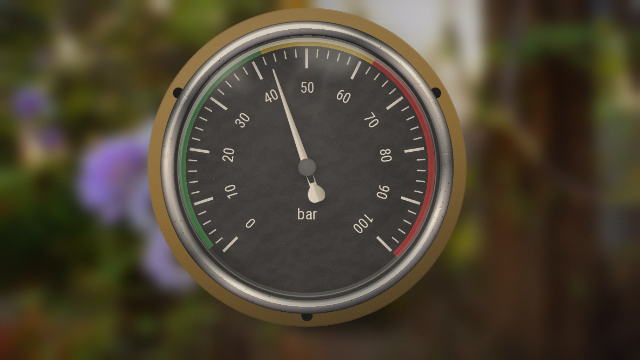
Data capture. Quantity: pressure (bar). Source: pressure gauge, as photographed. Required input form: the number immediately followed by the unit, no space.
43bar
